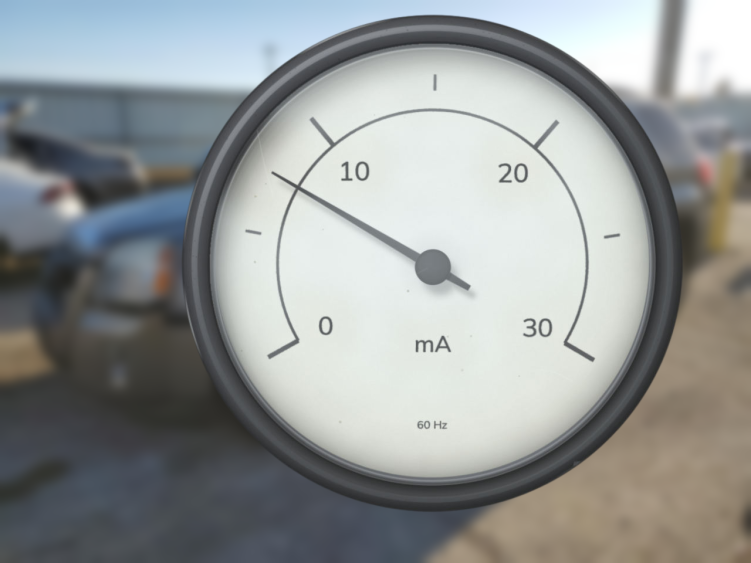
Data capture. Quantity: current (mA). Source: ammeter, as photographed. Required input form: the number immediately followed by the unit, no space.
7.5mA
